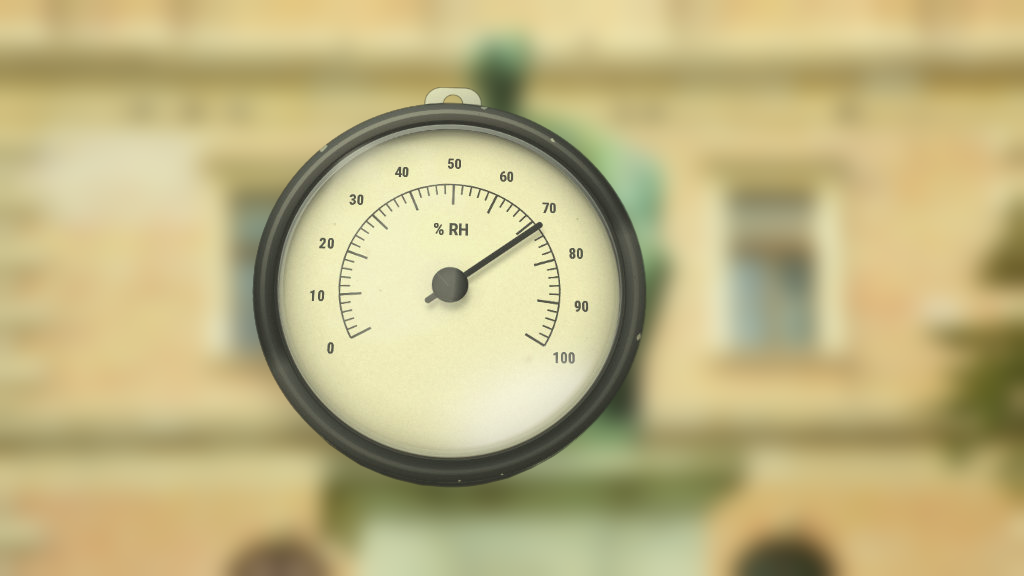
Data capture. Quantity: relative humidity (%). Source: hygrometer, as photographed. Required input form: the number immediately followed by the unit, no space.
72%
